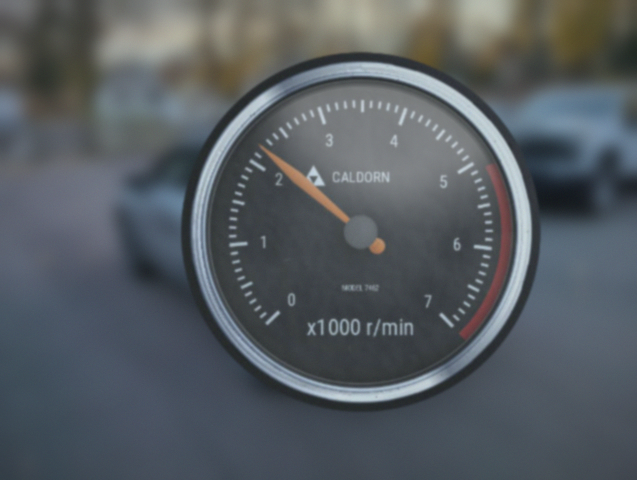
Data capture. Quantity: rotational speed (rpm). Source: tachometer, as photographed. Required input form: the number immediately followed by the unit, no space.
2200rpm
